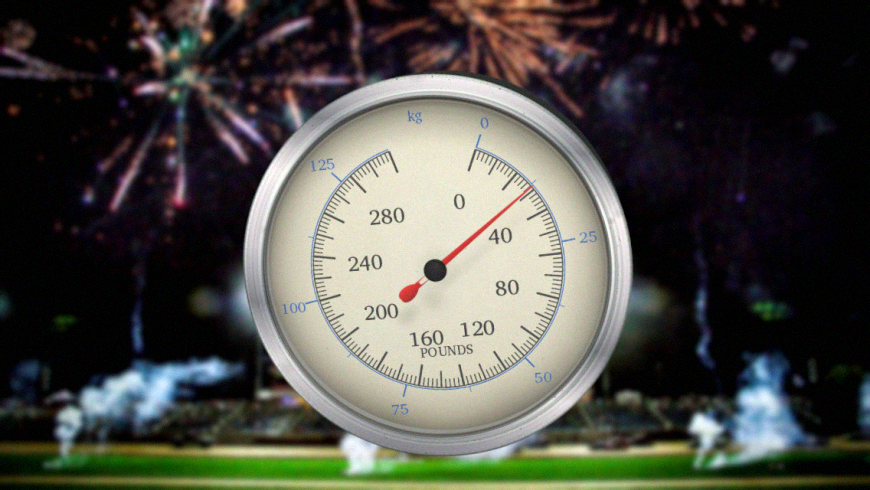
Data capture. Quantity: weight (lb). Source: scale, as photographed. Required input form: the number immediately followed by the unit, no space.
28lb
